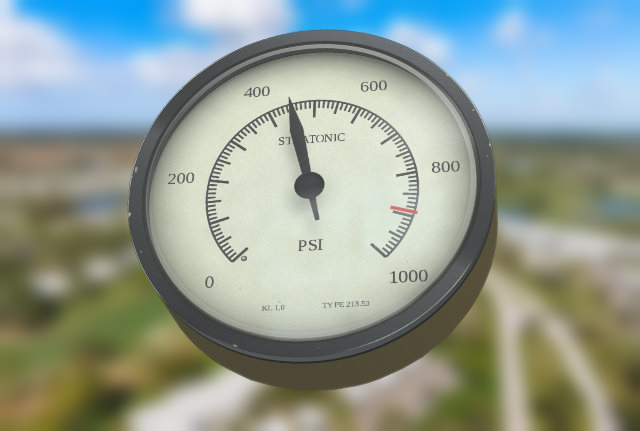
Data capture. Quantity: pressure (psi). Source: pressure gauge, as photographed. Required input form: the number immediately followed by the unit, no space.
450psi
